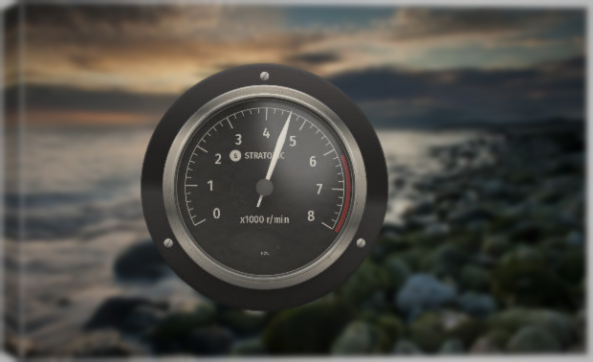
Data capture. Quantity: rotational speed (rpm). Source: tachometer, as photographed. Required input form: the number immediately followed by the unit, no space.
4600rpm
